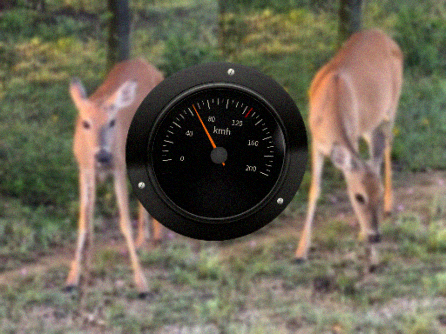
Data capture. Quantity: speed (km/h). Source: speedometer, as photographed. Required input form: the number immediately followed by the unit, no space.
65km/h
